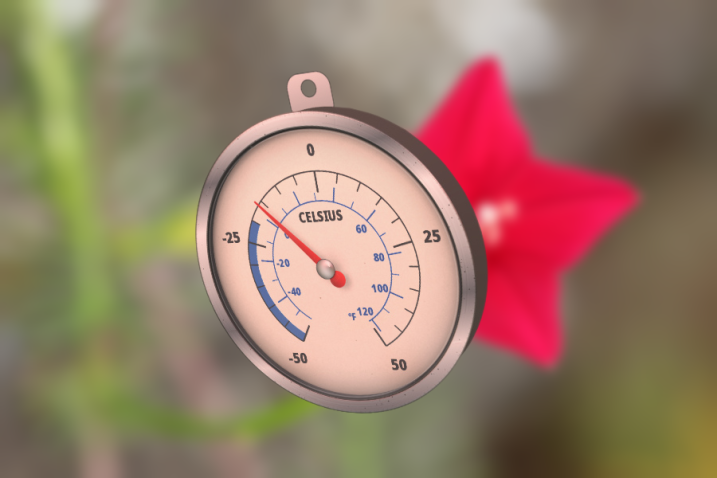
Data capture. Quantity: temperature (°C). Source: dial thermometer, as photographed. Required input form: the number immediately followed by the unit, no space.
-15°C
